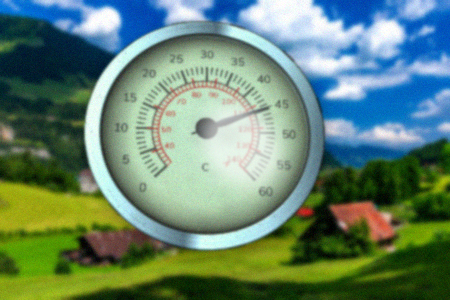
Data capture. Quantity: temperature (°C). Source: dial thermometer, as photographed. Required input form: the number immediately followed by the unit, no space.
45°C
